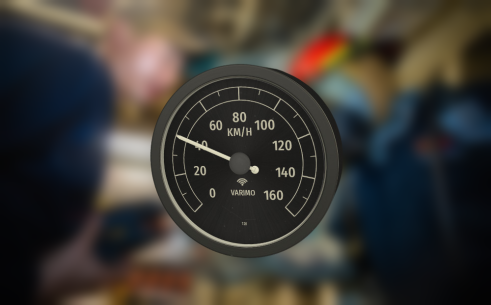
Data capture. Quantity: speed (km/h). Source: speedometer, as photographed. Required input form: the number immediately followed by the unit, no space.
40km/h
